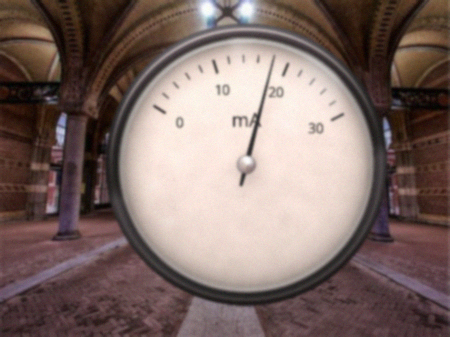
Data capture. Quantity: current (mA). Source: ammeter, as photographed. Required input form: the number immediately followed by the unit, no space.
18mA
